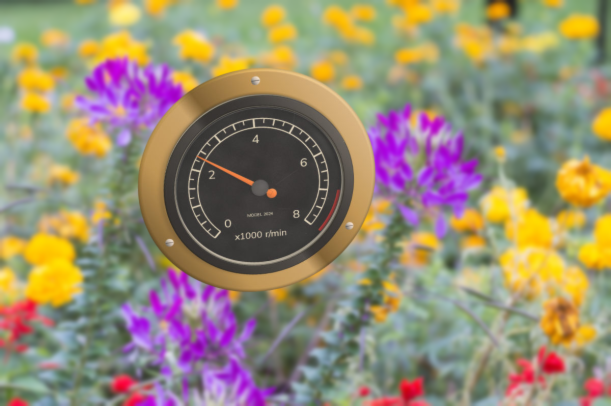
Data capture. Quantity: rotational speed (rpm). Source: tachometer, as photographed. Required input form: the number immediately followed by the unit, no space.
2375rpm
